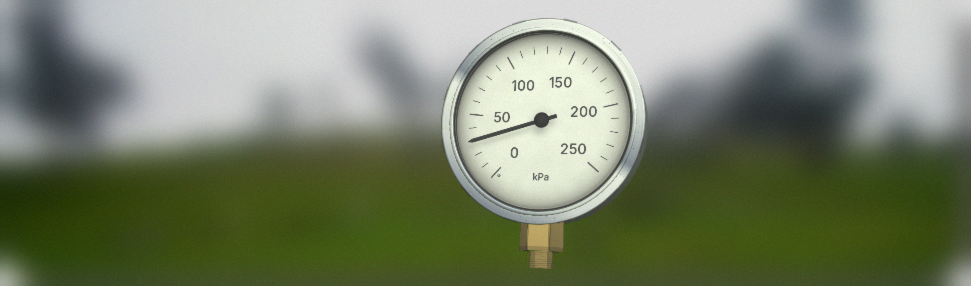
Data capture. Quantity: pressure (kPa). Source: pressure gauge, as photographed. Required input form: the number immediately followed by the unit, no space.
30kPa
